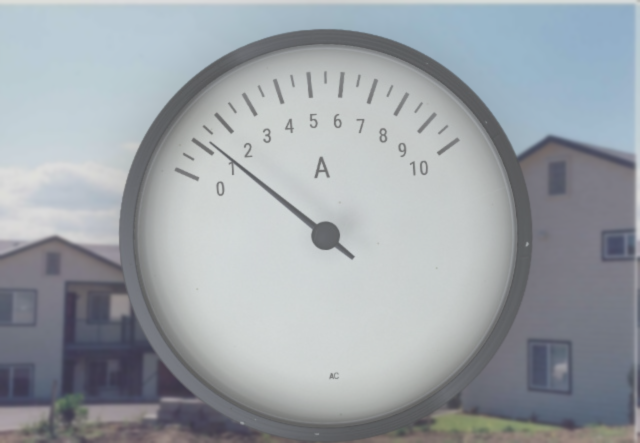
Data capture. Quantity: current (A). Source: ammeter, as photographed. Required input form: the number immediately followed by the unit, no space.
1.25A
